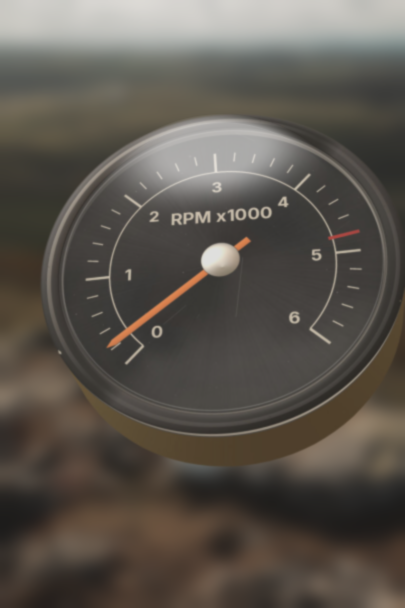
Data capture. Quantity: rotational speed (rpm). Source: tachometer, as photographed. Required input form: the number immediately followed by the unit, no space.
200rpm
